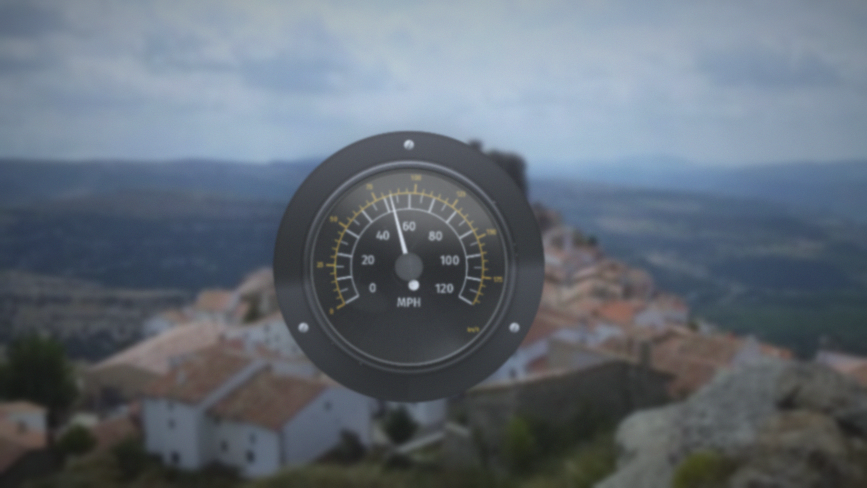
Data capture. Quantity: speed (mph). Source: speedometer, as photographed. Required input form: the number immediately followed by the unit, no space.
52.5mph
